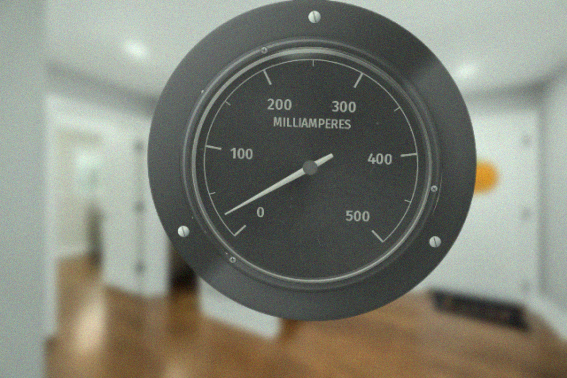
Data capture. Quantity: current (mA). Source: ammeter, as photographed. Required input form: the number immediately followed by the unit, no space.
25mA
